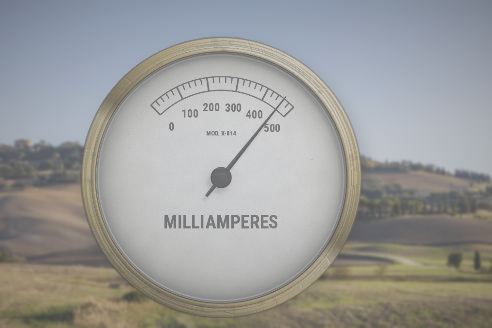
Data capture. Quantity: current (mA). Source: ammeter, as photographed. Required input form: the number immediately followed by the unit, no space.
460mA
